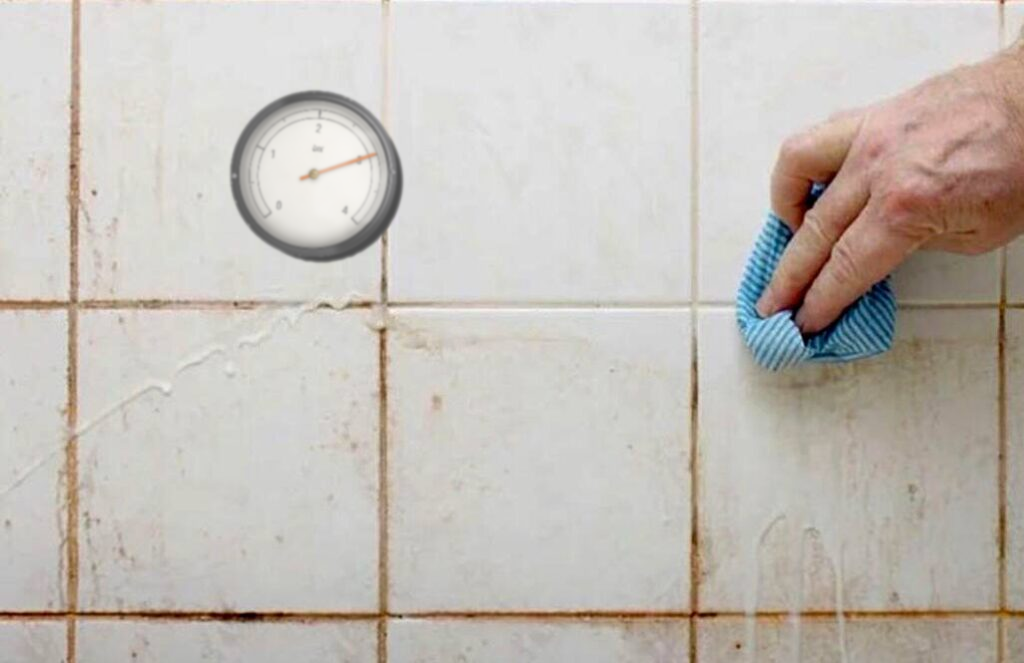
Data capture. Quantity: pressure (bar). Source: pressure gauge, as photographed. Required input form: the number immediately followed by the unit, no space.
3bar
